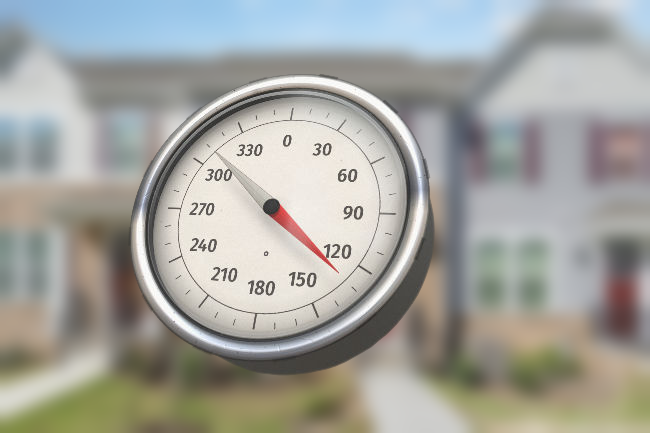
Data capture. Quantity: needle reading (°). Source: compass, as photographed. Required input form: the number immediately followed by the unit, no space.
130°
